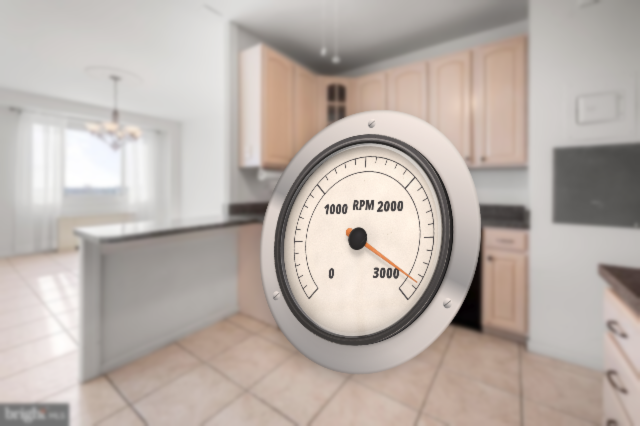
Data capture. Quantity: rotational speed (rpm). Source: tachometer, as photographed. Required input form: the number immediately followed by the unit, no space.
2850rpm
